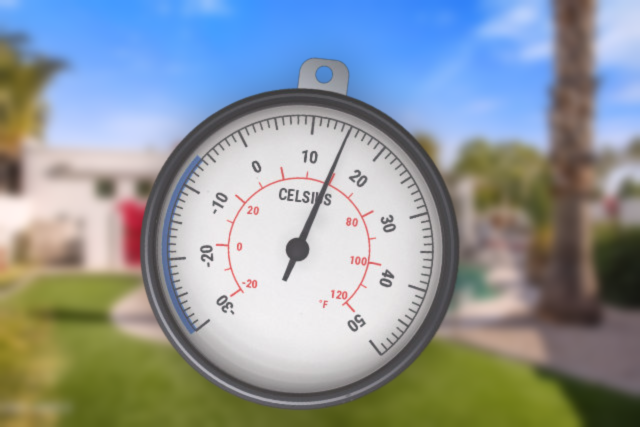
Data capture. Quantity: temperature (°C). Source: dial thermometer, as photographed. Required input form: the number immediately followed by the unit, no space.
15°C
